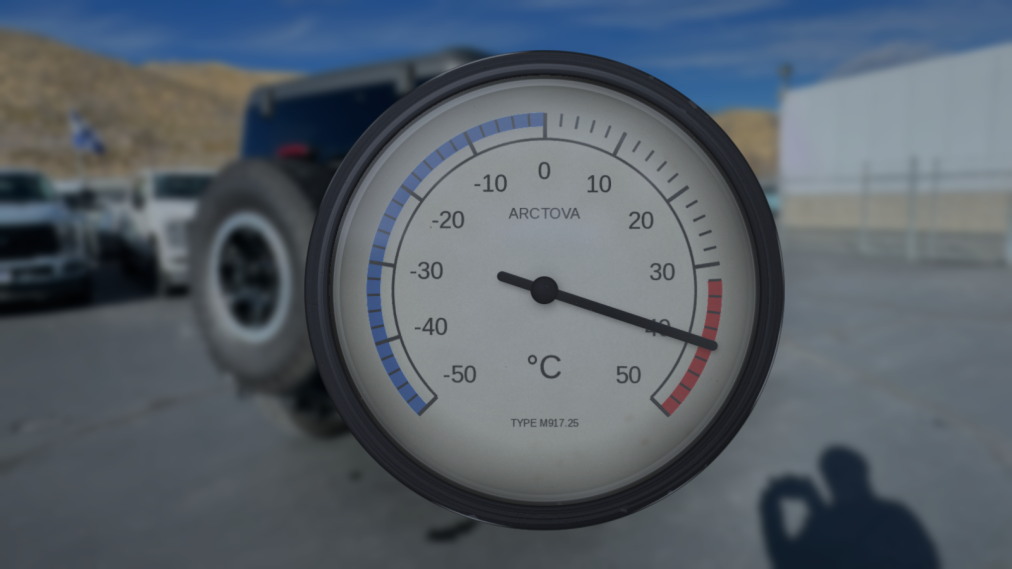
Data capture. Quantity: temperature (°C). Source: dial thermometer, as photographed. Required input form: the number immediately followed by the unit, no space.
40°C
